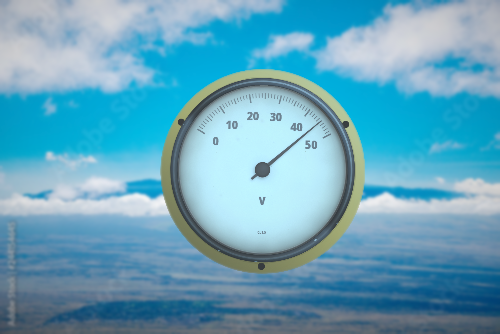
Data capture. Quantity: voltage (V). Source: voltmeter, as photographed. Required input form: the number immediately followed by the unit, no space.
45V
